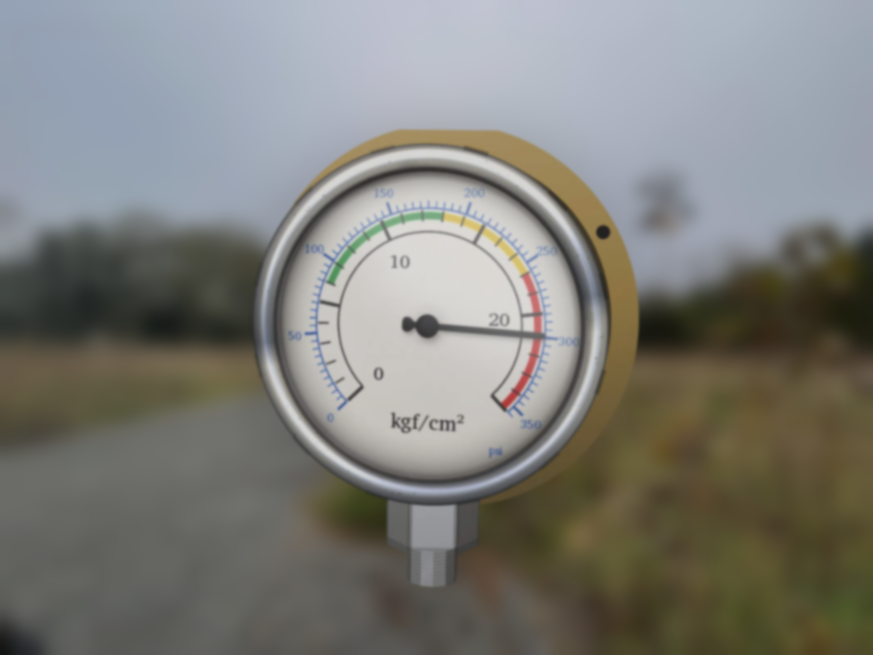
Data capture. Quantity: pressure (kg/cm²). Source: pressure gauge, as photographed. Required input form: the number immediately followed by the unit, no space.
21kg/cm²
